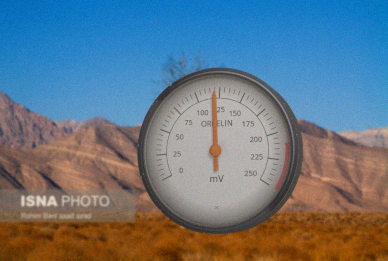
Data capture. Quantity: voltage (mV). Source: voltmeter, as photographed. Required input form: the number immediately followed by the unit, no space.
120mV
